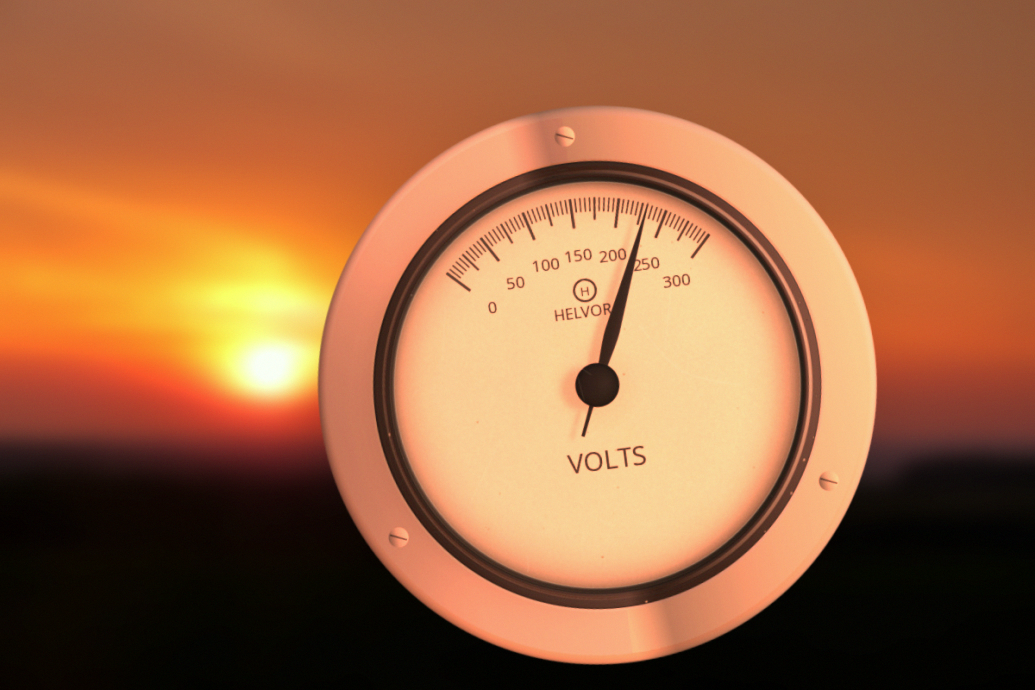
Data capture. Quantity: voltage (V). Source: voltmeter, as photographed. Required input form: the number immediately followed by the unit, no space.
230V
